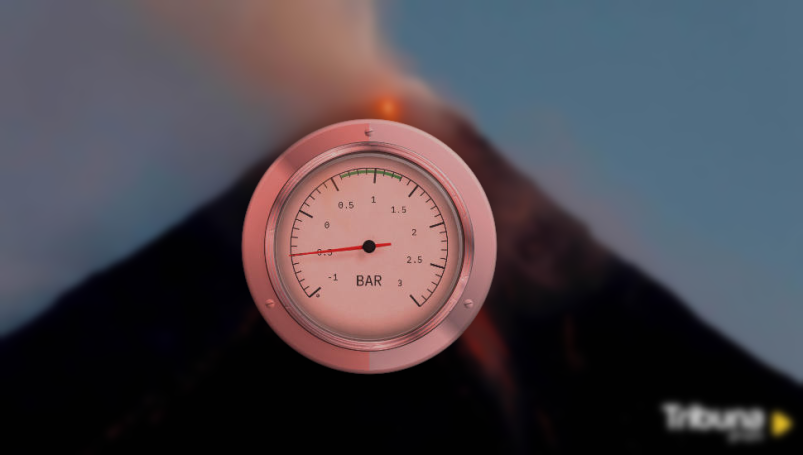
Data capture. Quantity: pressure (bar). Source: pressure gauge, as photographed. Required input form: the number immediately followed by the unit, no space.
-0.5bar
